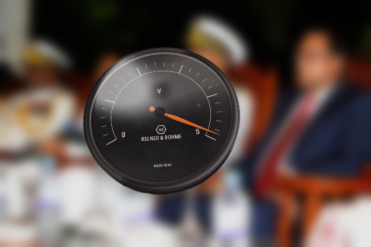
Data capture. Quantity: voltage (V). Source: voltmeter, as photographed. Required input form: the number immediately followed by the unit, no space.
4.9V
